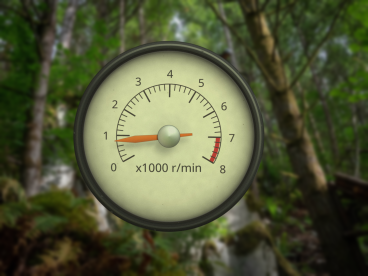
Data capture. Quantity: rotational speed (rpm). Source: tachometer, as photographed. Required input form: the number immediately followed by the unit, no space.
800rpm
